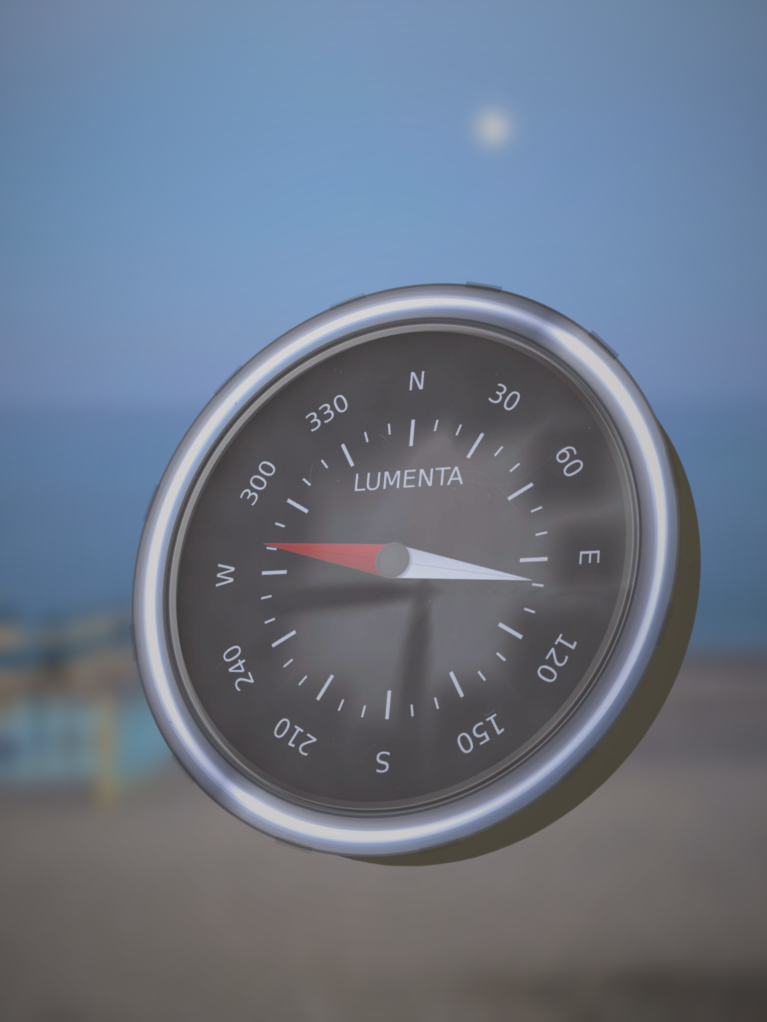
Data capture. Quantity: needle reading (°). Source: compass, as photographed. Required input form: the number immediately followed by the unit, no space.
280°
